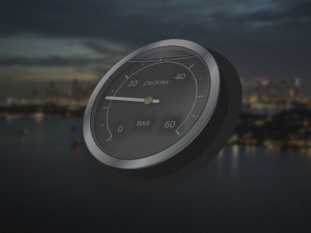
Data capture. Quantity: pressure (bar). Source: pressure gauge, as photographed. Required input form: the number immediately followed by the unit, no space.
12.5bar
